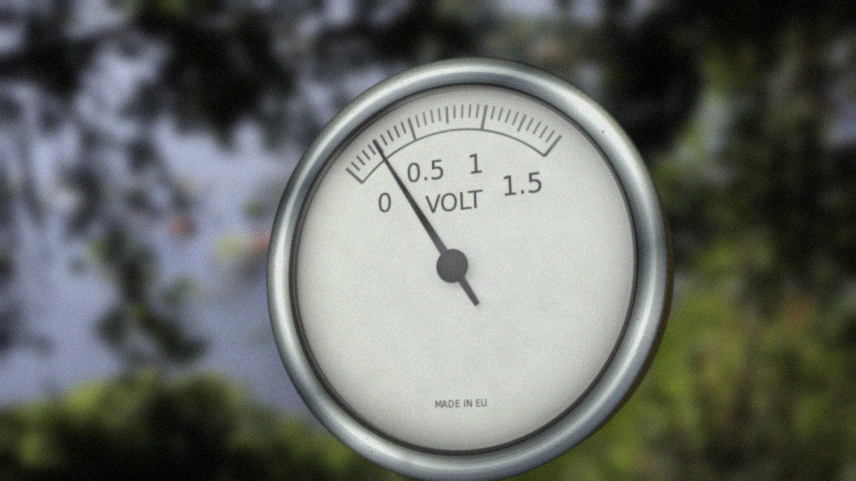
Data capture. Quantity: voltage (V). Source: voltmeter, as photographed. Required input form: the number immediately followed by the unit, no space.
0.25V
